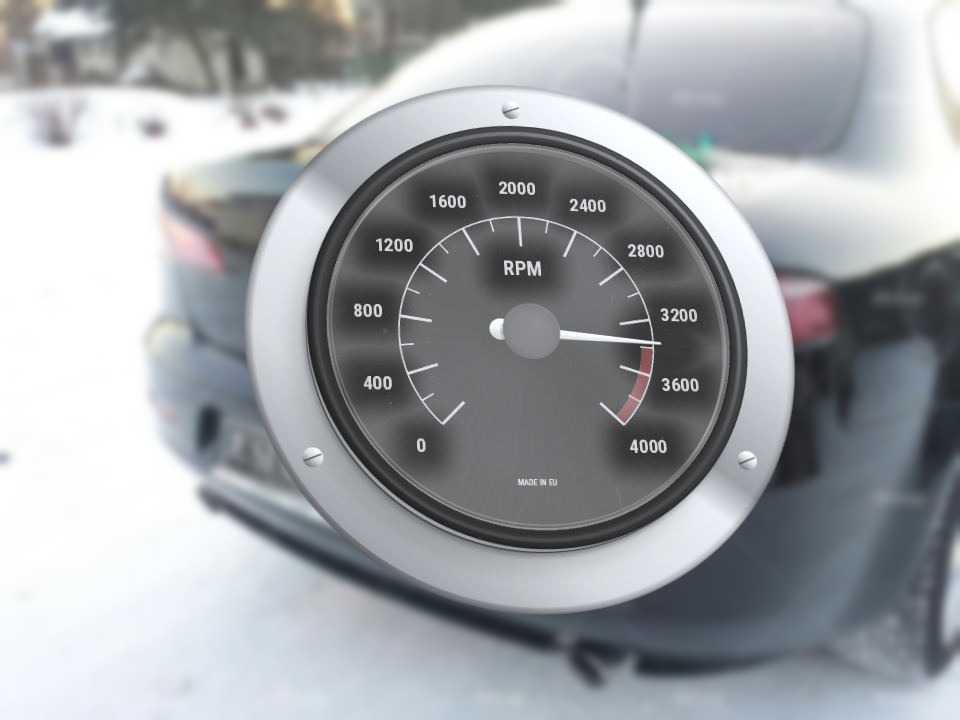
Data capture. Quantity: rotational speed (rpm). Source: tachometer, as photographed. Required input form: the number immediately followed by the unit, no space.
3400rpm
